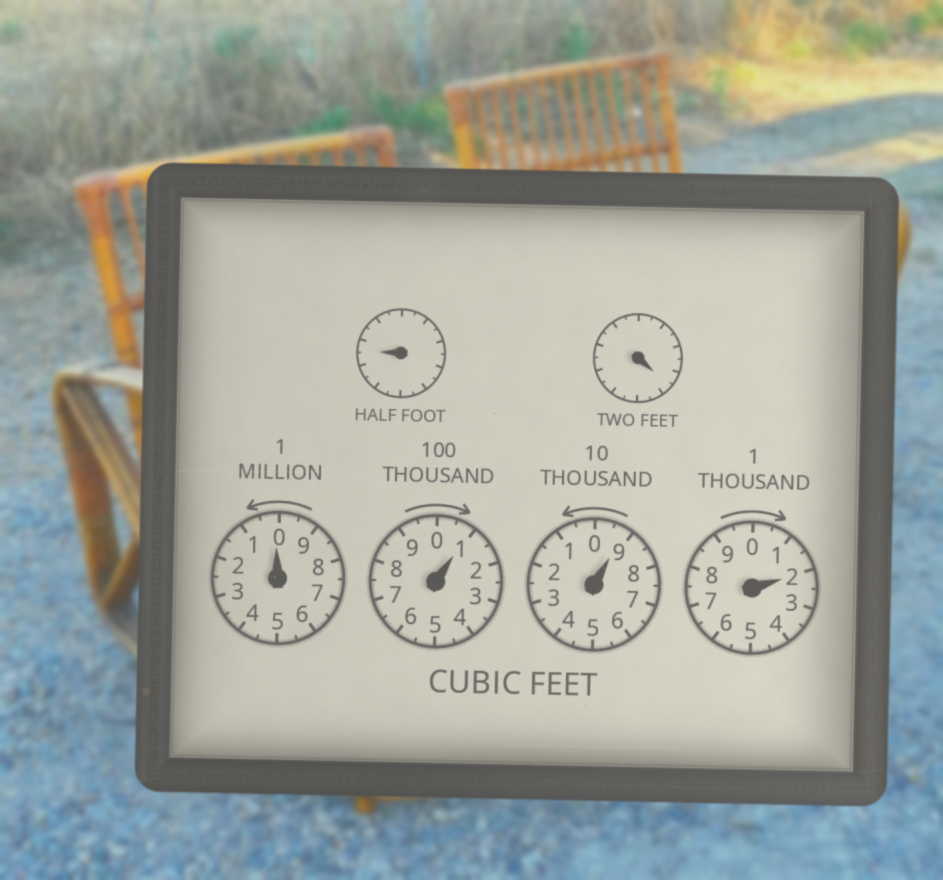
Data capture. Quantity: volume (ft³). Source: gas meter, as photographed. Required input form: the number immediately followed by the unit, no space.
9200ft³
